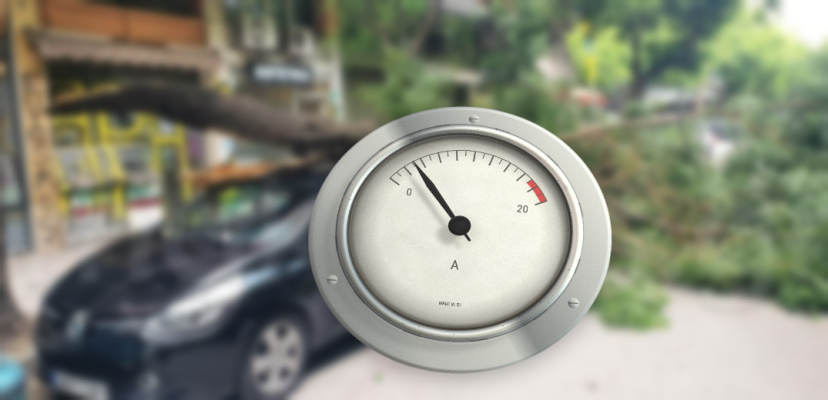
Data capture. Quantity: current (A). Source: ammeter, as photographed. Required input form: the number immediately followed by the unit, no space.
3A
